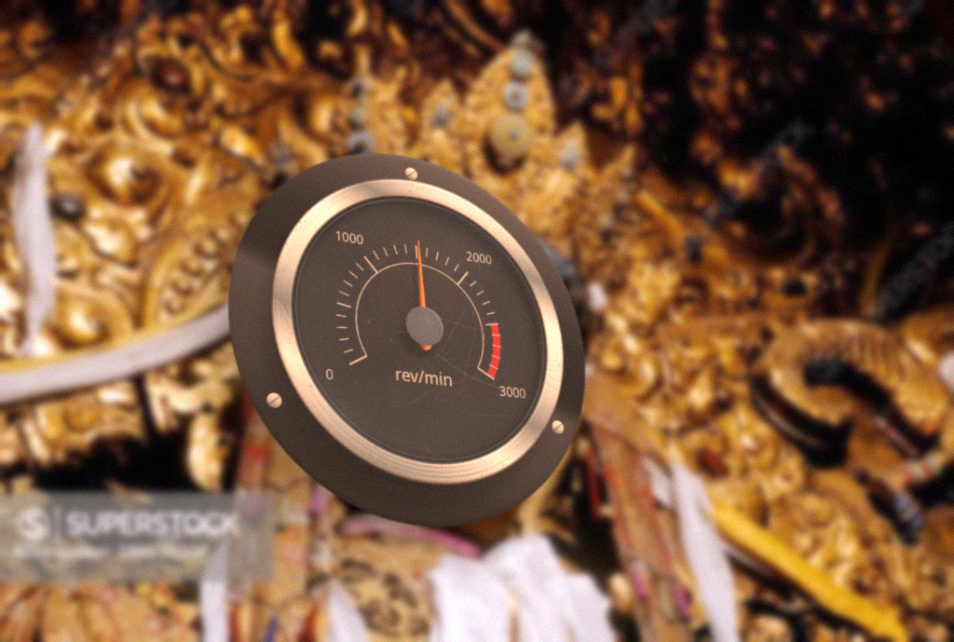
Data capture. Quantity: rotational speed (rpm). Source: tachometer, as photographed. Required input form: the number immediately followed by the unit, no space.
1500rpm
